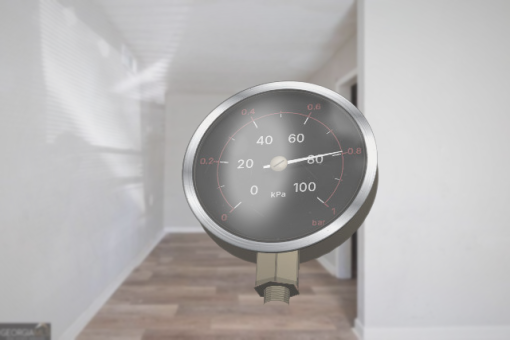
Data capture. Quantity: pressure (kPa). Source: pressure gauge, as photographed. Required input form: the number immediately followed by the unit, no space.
80kPa
